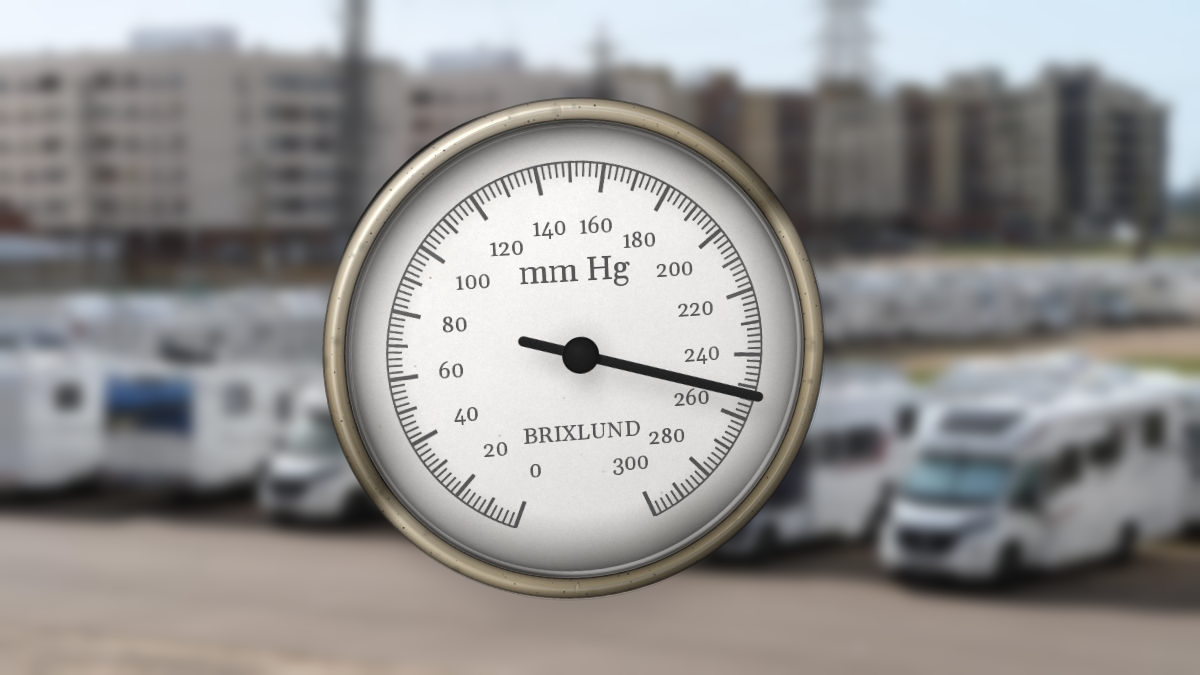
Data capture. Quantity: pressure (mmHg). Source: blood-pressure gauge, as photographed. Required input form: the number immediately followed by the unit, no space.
252mmHg
